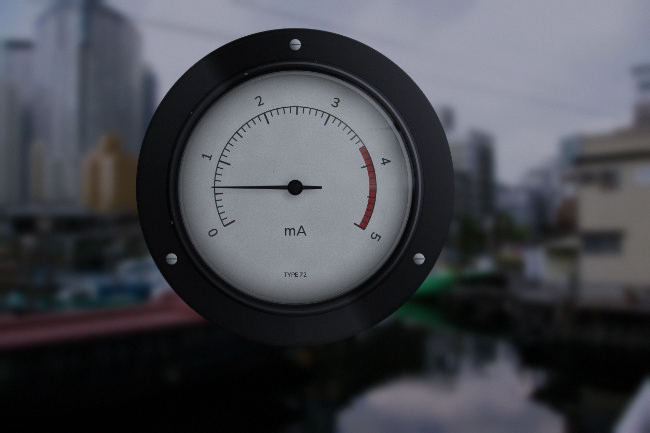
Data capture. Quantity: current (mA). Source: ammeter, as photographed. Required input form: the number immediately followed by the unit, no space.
0.6mA
